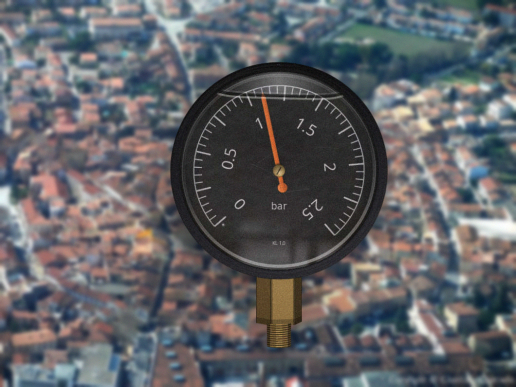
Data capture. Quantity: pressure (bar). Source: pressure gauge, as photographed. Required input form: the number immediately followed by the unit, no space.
1.1bar
